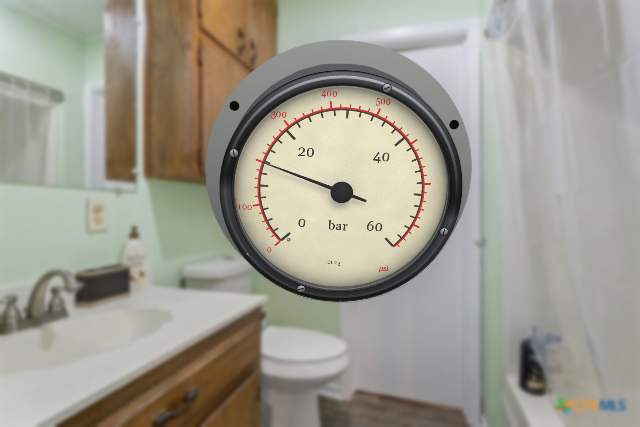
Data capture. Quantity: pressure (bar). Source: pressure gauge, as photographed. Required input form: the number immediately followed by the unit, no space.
14bar
